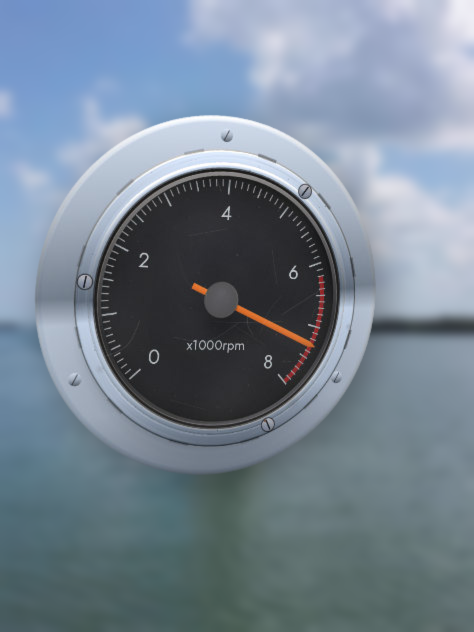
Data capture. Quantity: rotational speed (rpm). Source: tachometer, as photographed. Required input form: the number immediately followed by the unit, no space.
7300rpm
